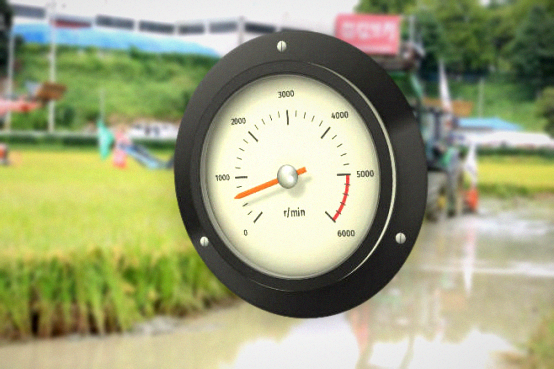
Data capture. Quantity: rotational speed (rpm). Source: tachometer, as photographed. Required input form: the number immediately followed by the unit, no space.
600rpm
